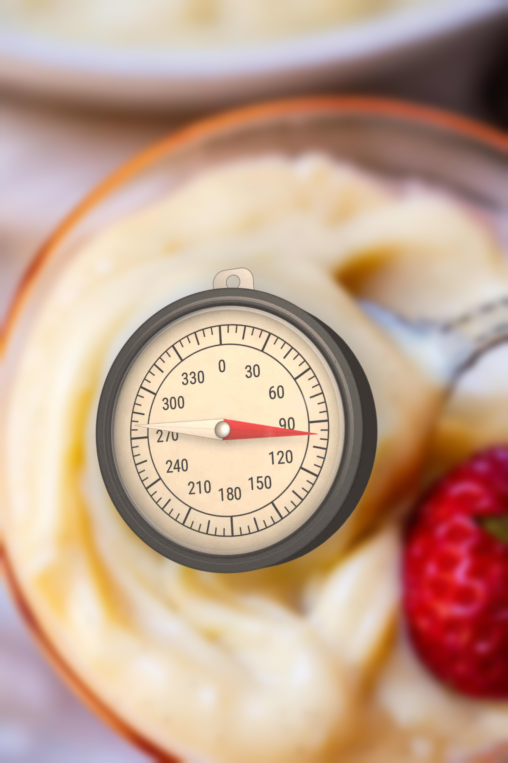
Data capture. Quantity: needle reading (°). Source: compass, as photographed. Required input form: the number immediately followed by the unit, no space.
97.5°
